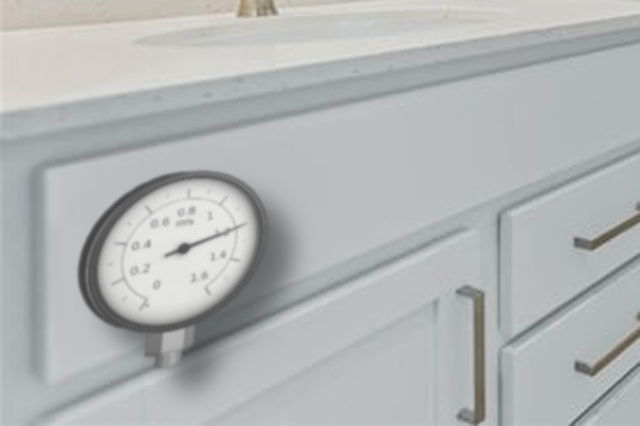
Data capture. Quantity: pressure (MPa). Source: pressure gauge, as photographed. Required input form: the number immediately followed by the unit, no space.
1.2MPa
